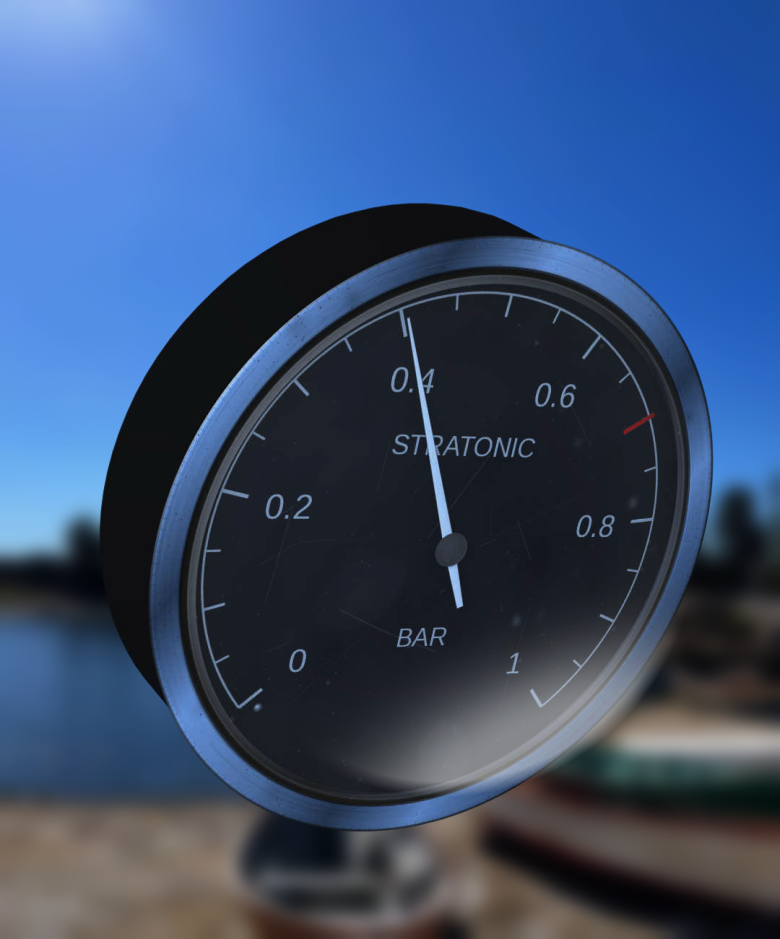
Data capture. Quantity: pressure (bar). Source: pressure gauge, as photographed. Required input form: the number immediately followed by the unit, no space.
0.4bar
